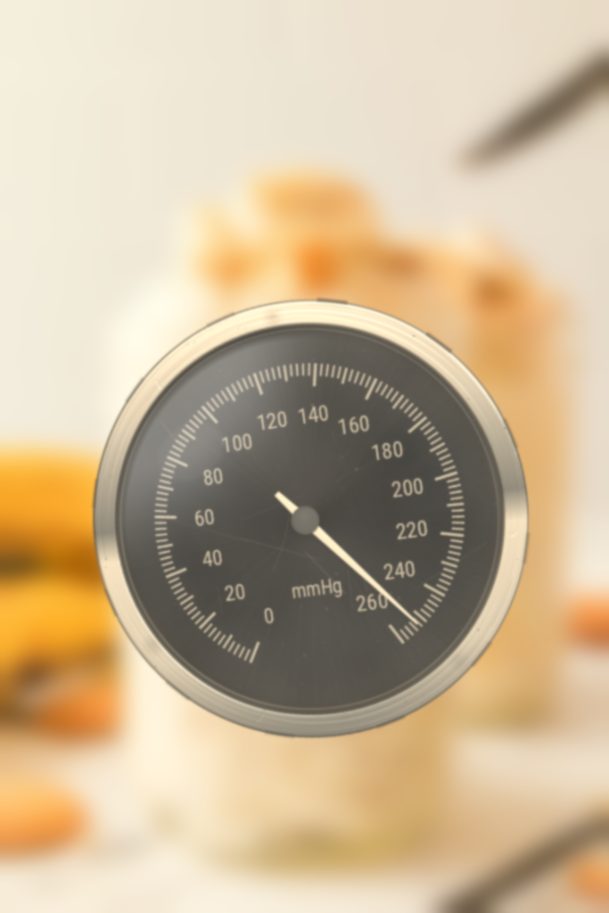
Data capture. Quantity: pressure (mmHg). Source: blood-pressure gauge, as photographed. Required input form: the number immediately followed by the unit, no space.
252mmHg
